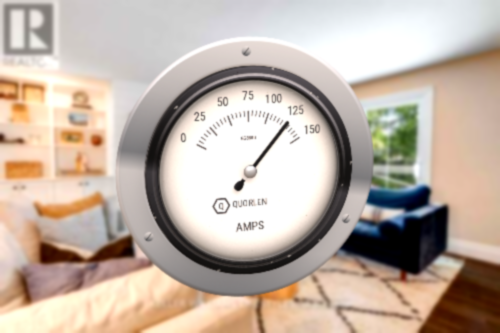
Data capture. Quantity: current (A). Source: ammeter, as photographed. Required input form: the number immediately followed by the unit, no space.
125A
